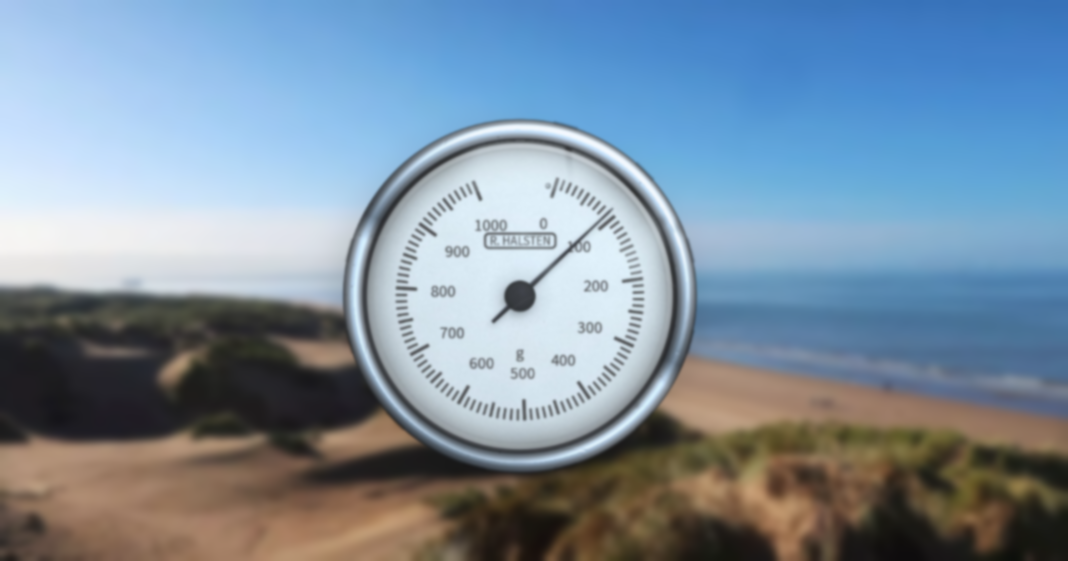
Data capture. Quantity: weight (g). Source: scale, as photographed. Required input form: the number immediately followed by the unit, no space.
90g
